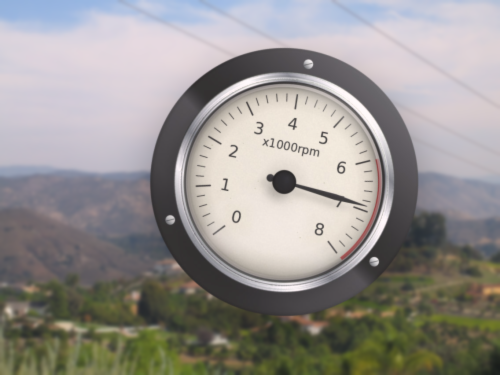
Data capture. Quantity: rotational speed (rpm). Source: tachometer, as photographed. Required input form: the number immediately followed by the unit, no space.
6900rpm
